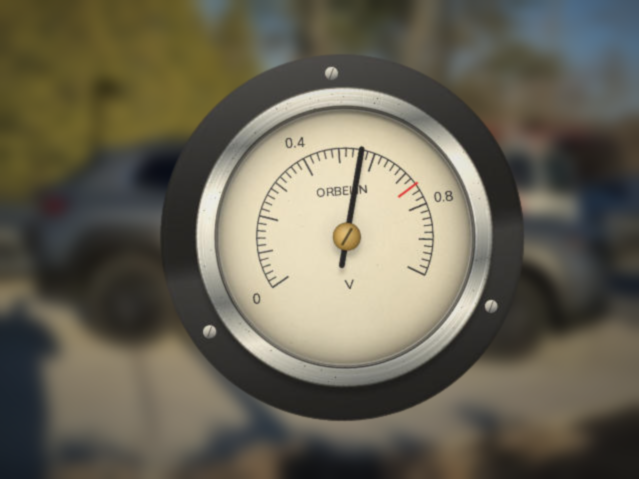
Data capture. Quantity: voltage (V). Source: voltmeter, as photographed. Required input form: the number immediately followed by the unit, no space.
0.56V
